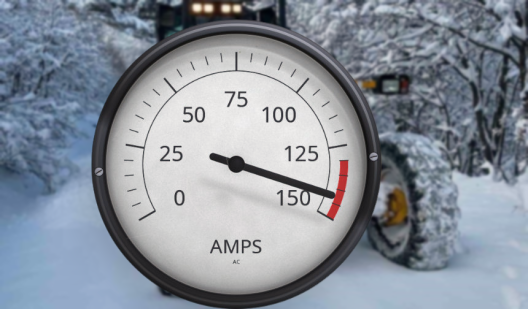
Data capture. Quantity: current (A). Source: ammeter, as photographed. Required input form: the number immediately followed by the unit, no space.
142.5A
